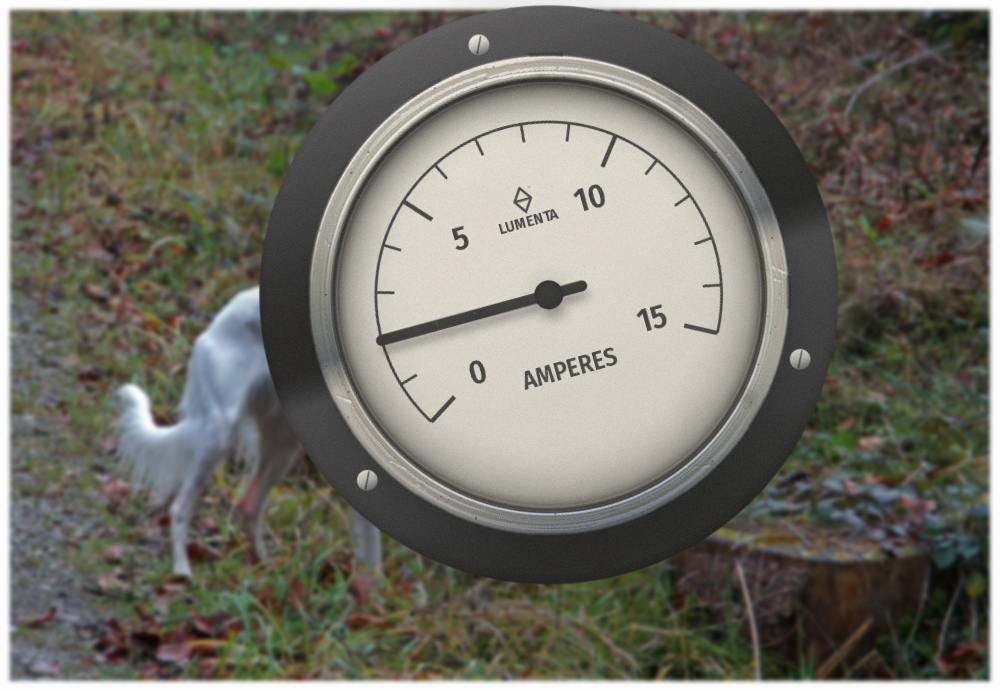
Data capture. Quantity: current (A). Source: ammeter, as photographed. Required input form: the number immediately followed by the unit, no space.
2A
